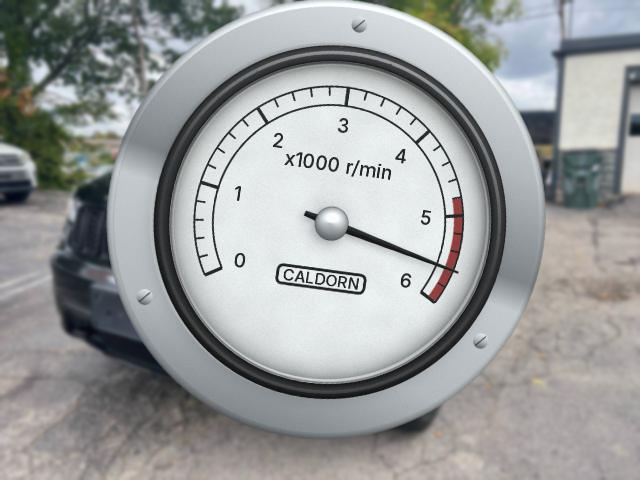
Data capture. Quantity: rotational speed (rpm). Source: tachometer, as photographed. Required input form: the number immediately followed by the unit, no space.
5600rpm
